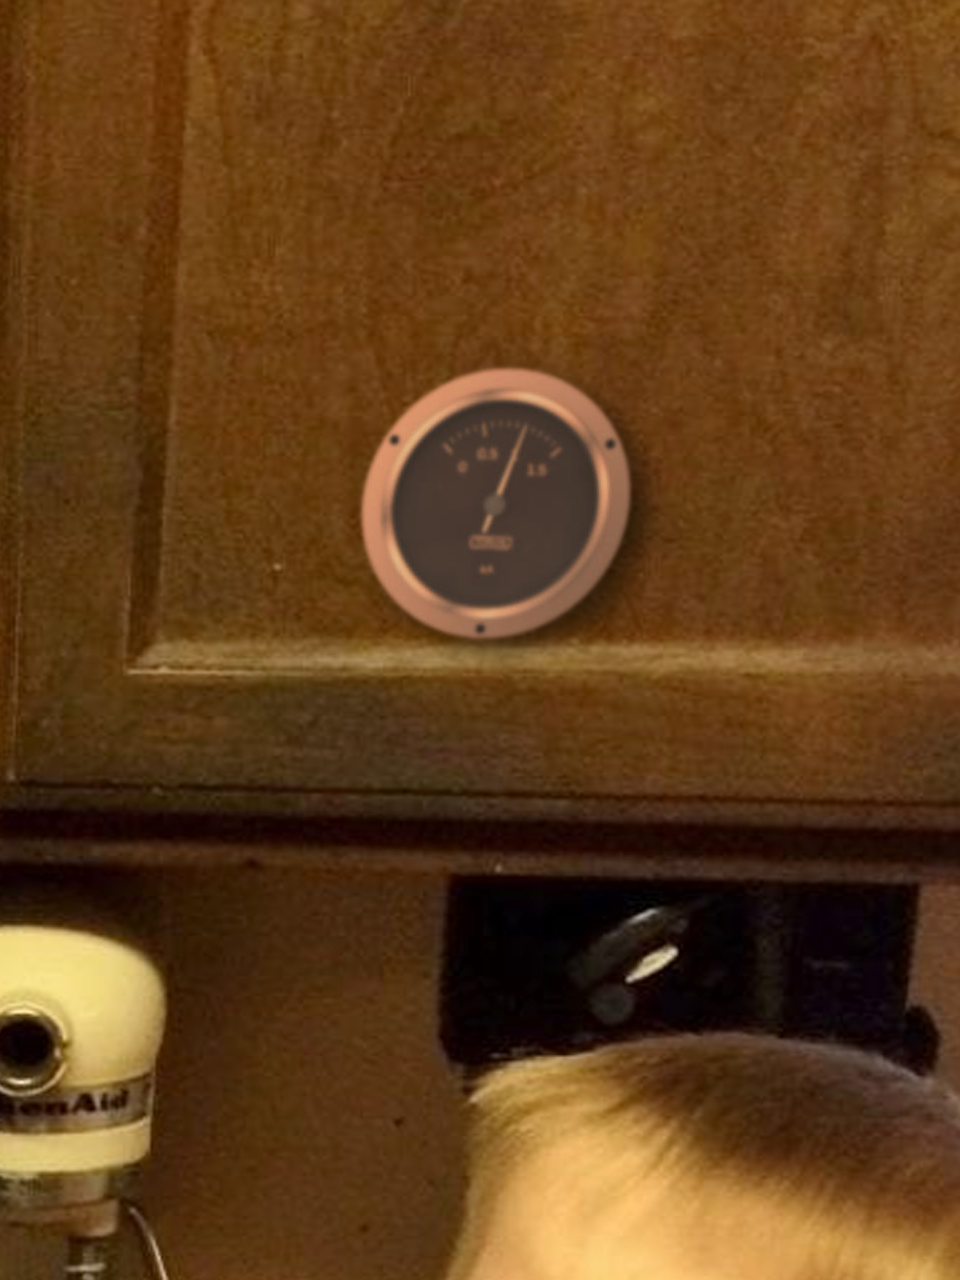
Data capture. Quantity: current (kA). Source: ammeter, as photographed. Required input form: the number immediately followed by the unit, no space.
1kA
